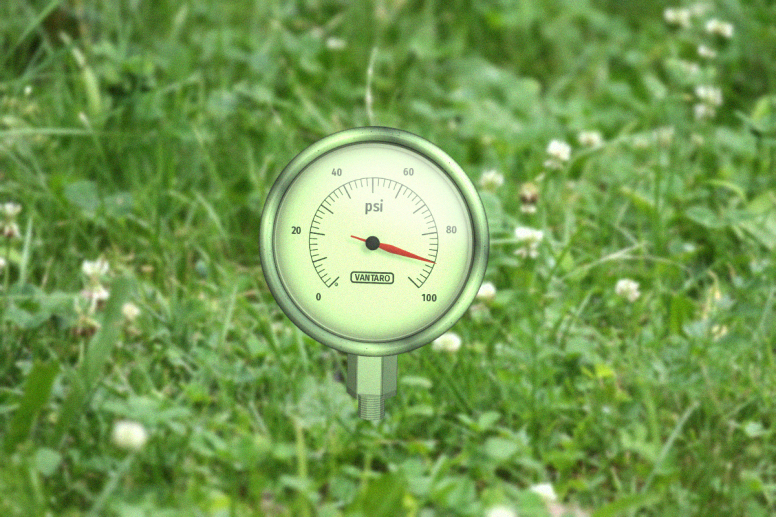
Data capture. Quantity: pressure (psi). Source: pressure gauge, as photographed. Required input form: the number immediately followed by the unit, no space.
90psi
